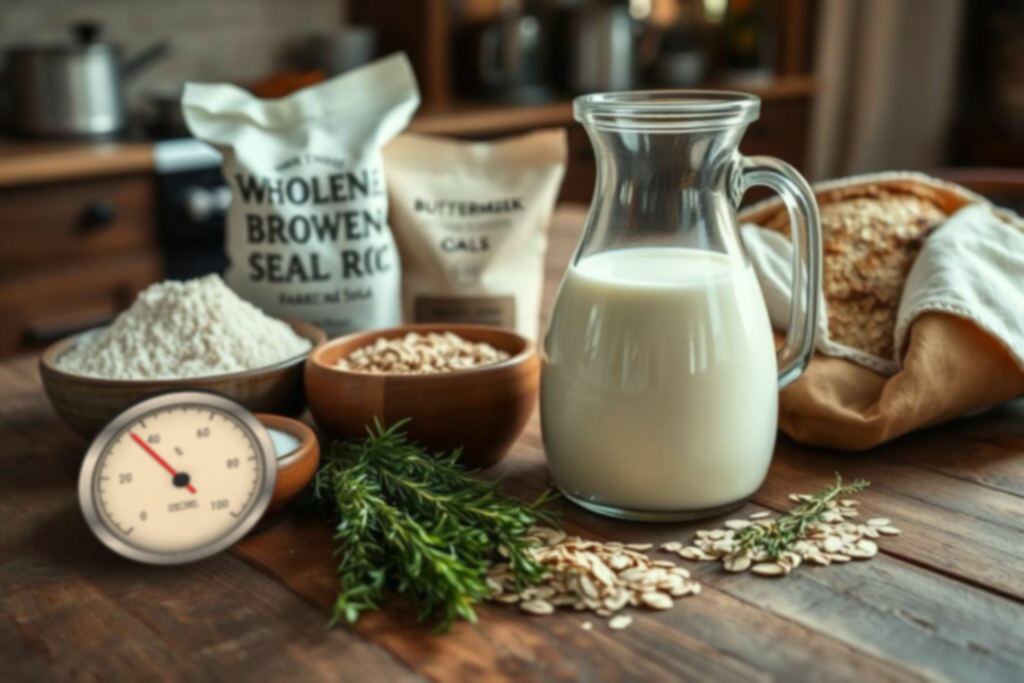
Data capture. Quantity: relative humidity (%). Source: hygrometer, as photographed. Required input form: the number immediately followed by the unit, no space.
36%
